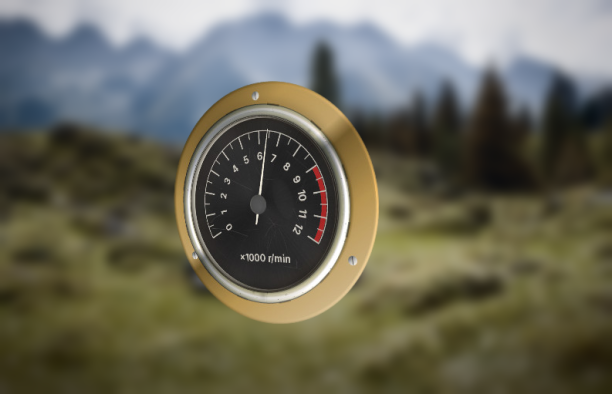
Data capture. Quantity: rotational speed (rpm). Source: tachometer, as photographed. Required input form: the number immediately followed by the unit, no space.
6500rpm
